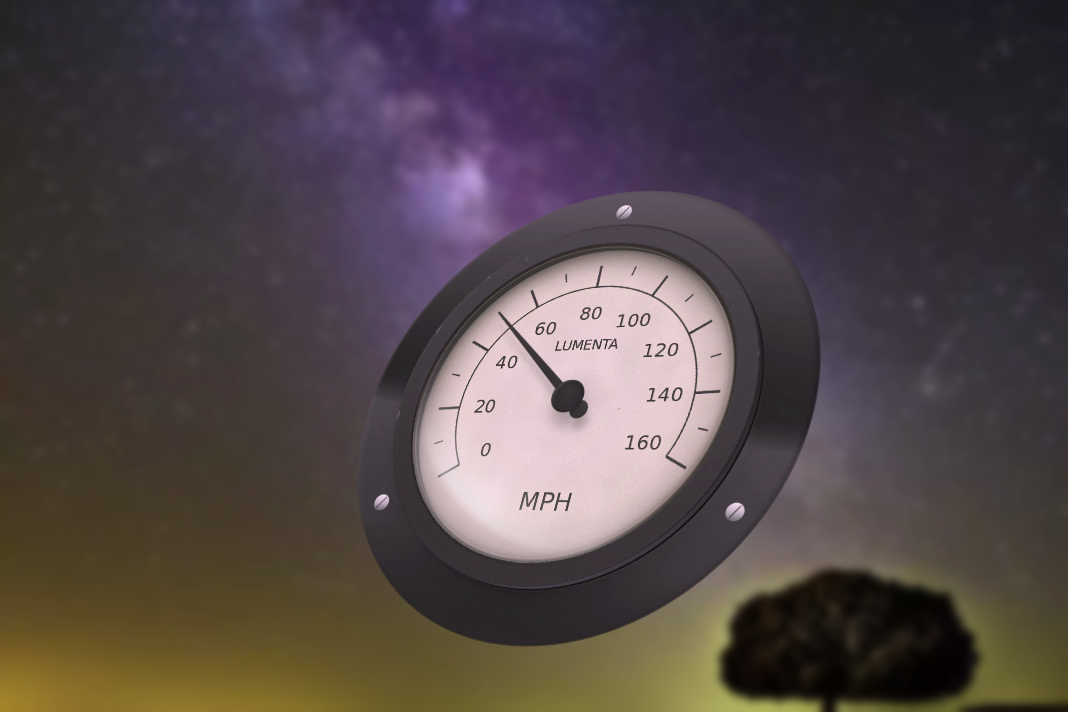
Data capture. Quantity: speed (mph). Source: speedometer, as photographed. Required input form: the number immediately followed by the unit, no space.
50mph
